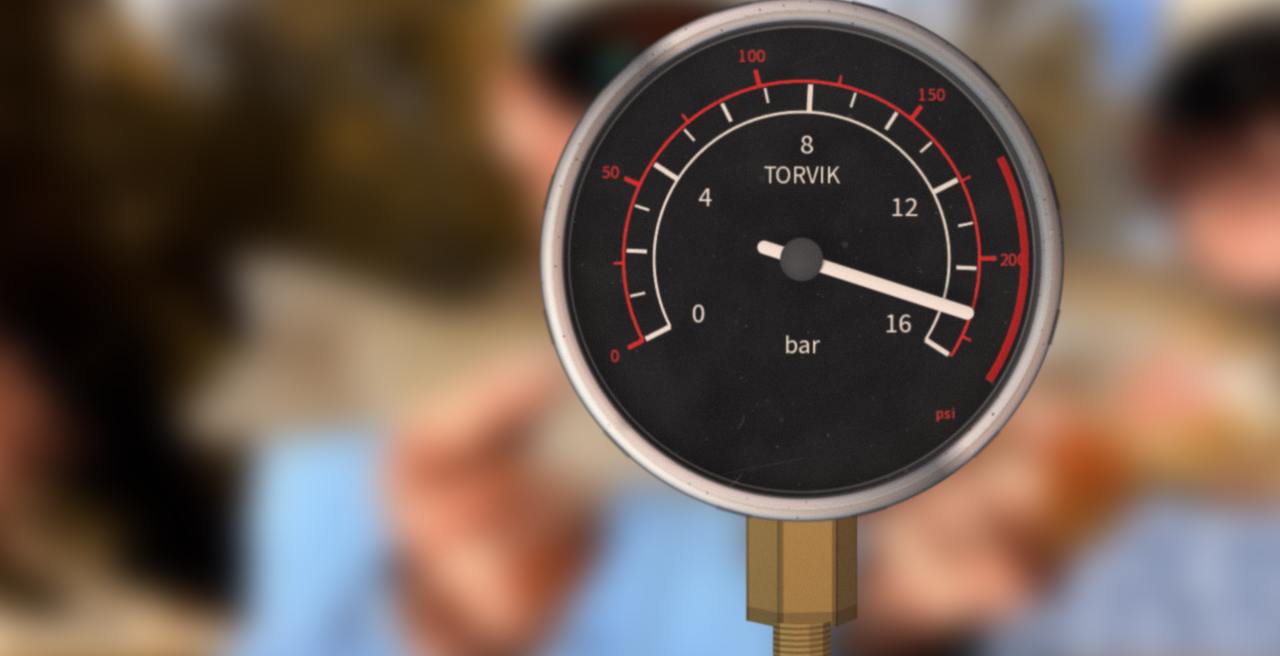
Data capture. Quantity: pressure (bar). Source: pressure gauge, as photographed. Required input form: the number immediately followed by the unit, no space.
15bar
